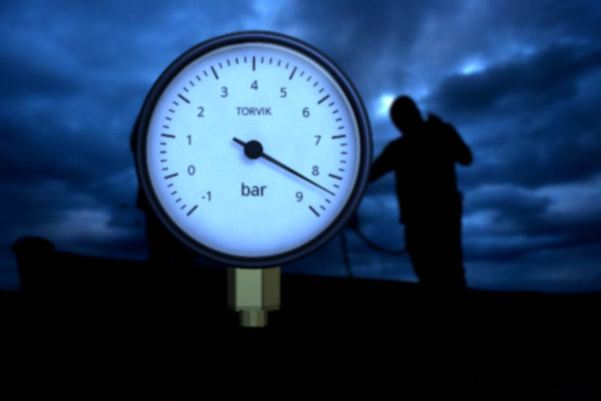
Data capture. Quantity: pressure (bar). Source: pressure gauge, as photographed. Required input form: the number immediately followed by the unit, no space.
8.4bar
